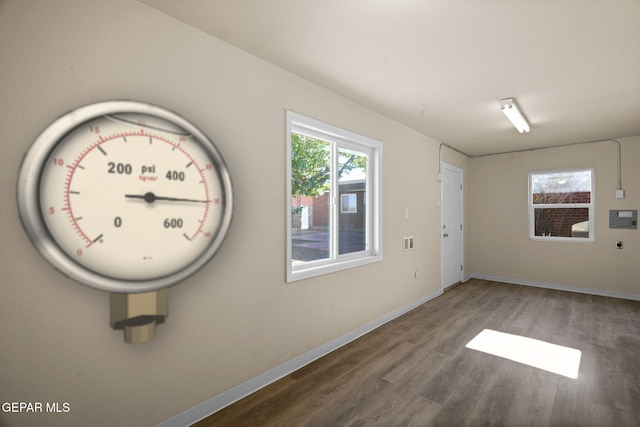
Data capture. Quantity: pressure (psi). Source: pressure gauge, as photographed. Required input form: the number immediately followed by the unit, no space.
500psi
